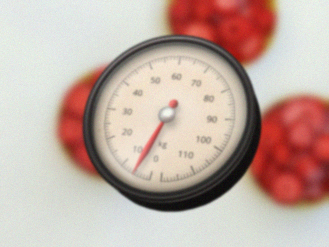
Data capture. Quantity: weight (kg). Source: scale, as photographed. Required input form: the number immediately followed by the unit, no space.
5kg
